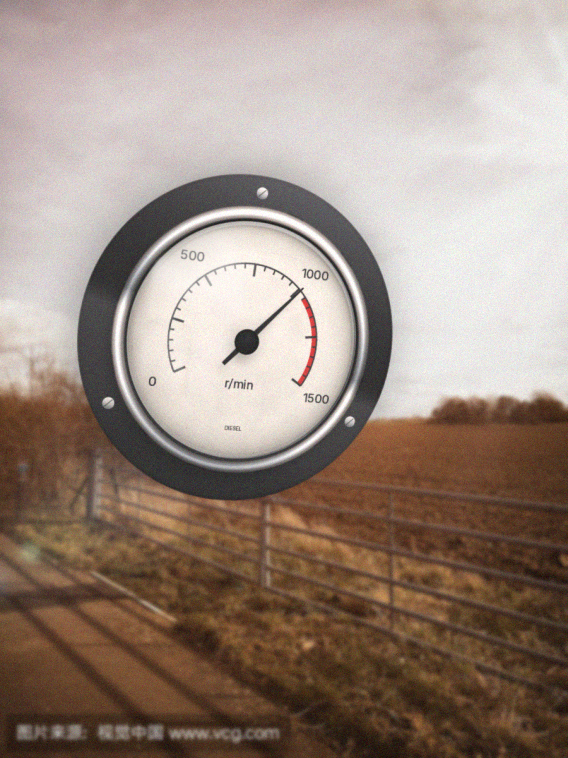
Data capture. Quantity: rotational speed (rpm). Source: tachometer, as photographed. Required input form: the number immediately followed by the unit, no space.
1000rpm
